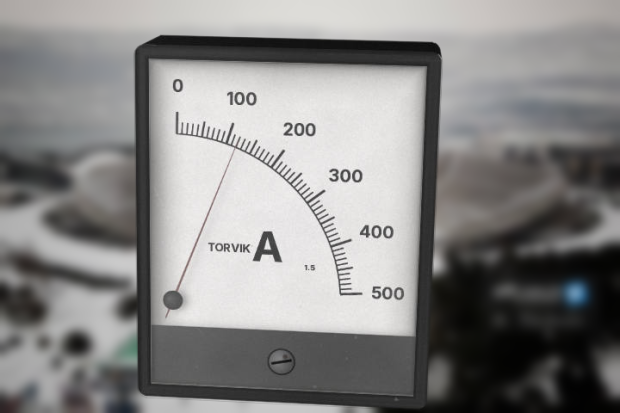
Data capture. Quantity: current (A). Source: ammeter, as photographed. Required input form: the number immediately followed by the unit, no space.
120A
